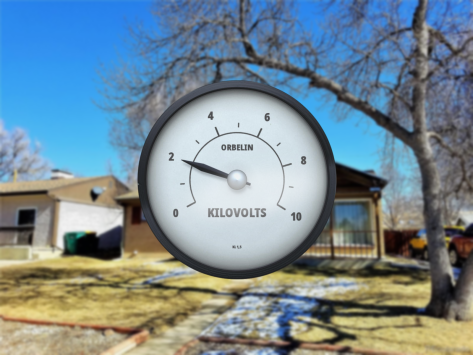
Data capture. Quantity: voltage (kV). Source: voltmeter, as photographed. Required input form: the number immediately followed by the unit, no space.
2kV
